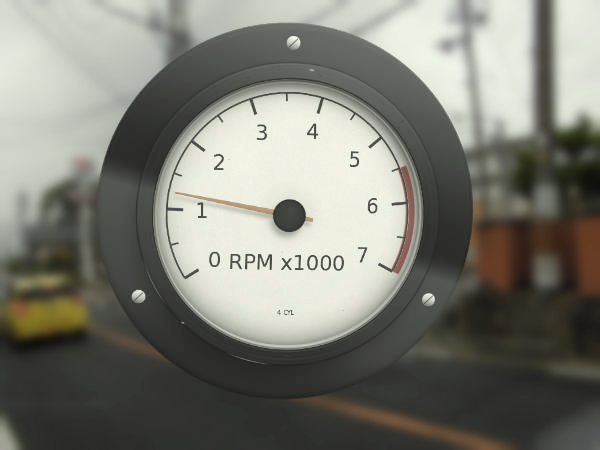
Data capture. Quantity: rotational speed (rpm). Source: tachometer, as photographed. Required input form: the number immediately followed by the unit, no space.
1250rpm
